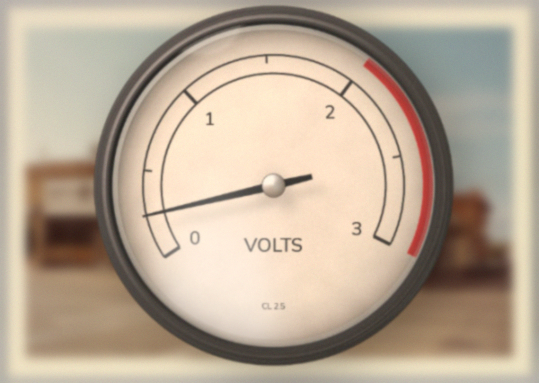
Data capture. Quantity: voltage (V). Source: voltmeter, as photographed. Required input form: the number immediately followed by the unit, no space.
0.25V
